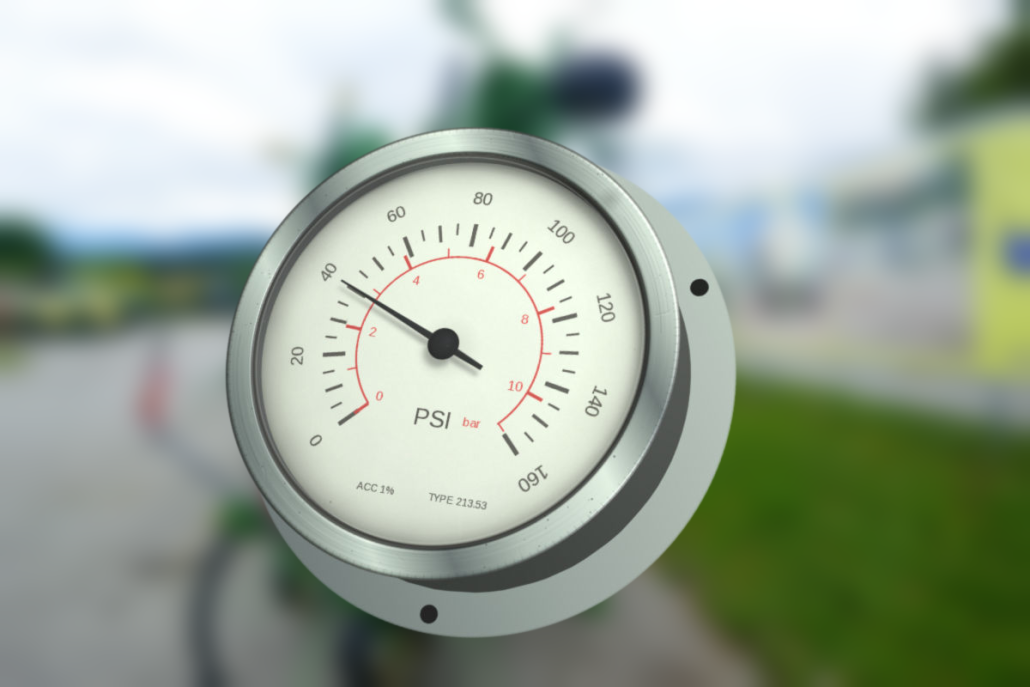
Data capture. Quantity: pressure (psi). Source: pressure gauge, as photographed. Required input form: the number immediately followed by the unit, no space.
40psi
